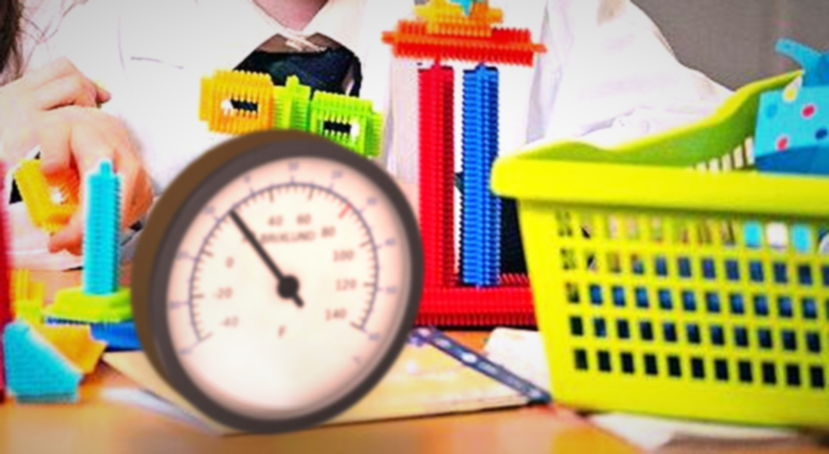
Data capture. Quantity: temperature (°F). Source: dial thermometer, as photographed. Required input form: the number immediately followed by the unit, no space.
20°F
